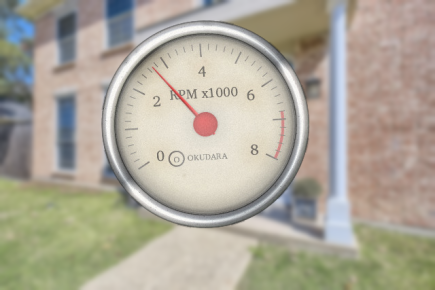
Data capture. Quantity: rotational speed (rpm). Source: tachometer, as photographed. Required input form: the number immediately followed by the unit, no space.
2700rpm
